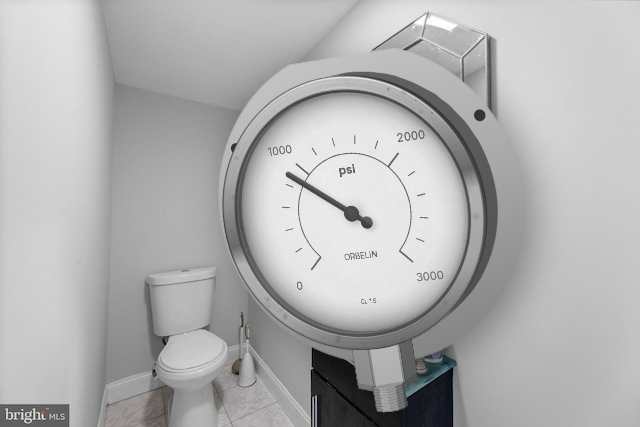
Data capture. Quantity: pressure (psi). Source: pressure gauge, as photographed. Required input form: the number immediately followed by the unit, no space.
900psi
